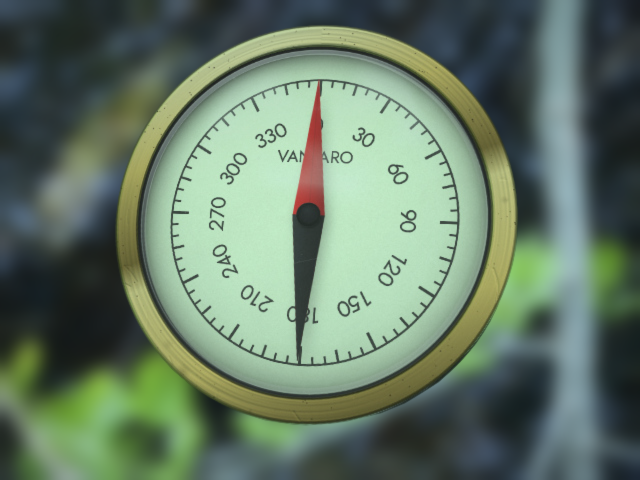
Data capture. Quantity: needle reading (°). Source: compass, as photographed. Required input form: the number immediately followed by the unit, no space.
0°
